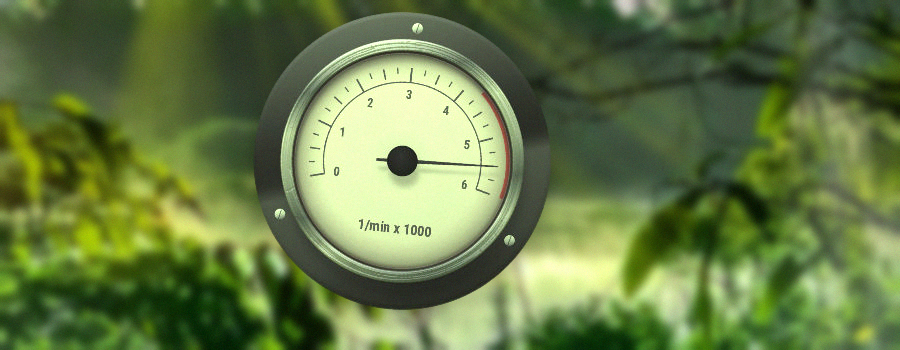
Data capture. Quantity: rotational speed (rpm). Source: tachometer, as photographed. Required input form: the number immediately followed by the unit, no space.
5500rpm
